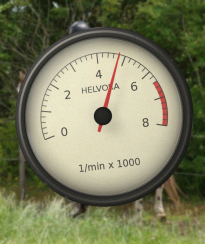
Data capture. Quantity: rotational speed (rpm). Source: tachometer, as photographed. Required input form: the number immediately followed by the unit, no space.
4800rpm
